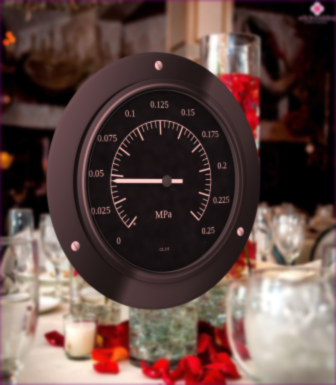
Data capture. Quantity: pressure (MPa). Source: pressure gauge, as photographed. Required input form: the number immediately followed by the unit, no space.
0.045MPa
